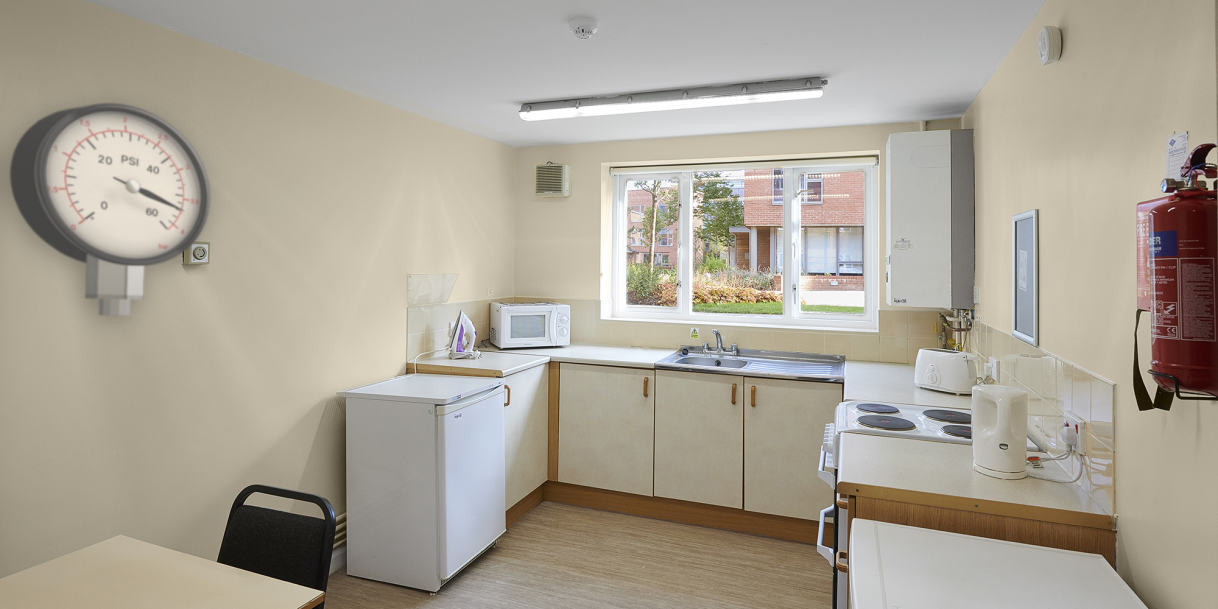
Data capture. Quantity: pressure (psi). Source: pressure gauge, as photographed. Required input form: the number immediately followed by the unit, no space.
54psi
